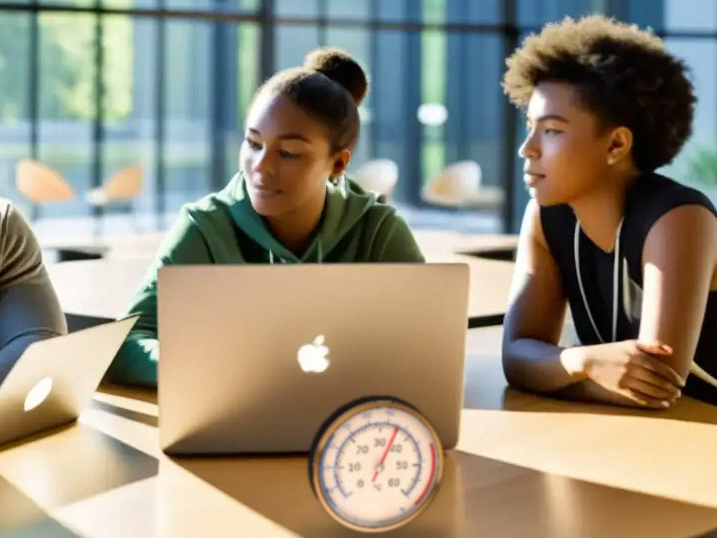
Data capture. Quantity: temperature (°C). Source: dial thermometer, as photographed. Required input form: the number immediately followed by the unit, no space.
35°C
